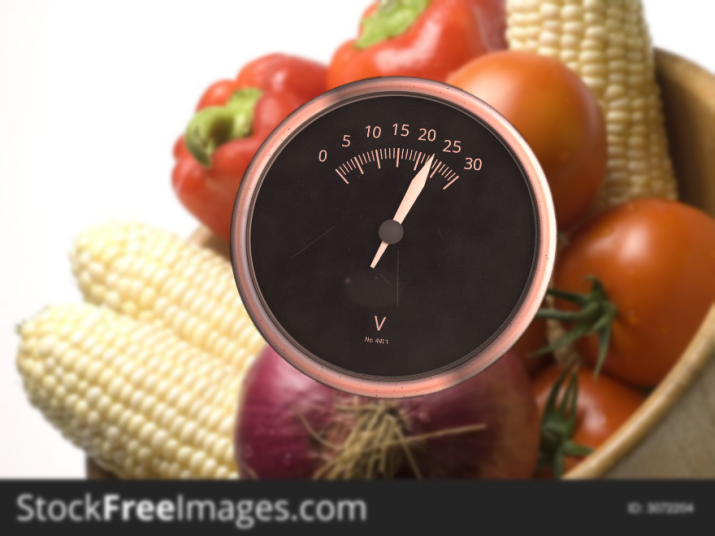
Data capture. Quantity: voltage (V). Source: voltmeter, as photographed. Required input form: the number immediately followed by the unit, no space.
23V
